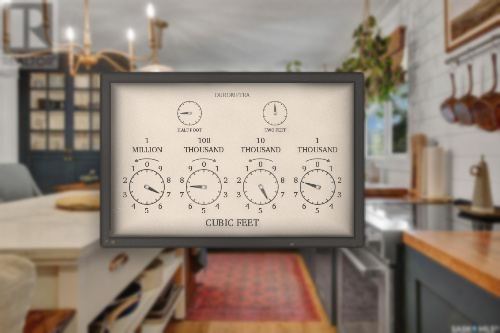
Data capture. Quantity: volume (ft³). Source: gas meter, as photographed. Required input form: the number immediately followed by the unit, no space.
675800ft³
